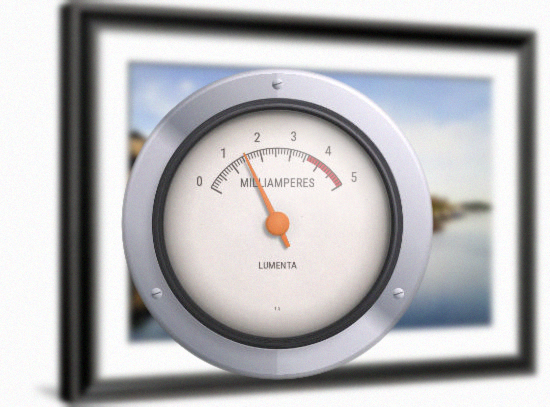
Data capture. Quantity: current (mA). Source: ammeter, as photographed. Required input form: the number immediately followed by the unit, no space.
1.5mA
